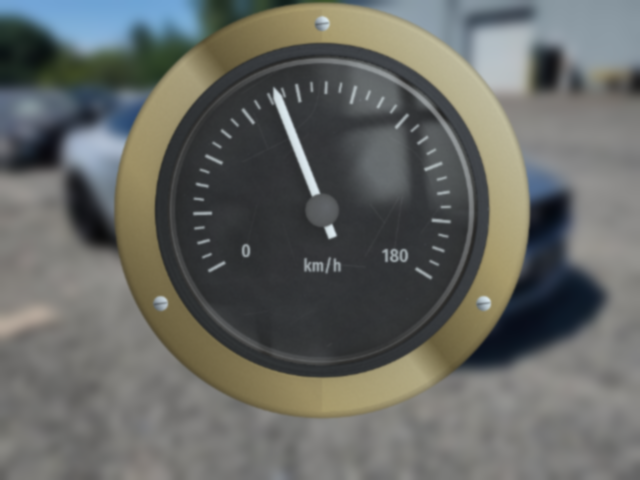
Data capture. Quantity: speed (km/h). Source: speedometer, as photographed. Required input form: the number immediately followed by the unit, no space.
72.5km/h
